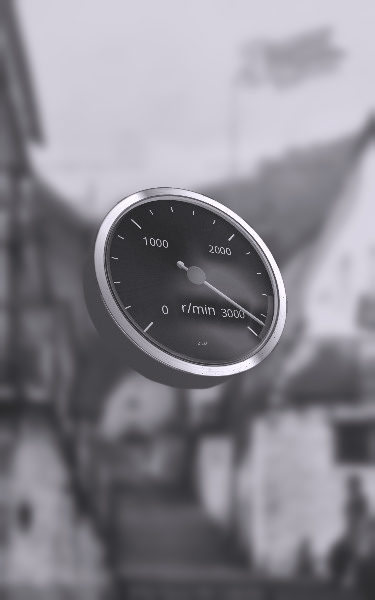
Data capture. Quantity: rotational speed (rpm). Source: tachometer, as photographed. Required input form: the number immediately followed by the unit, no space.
2900rpm
